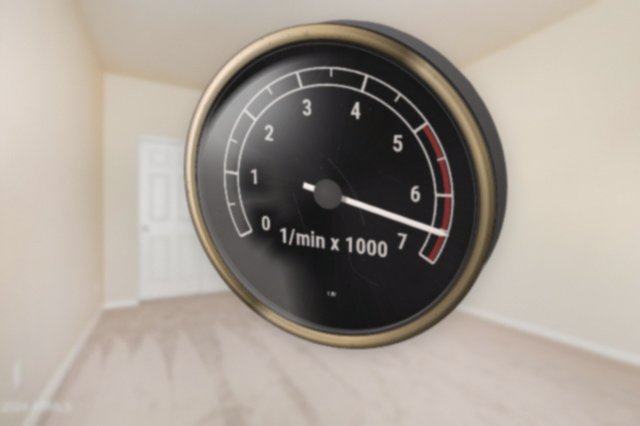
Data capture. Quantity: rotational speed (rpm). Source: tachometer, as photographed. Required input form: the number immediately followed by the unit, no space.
6500rpm
